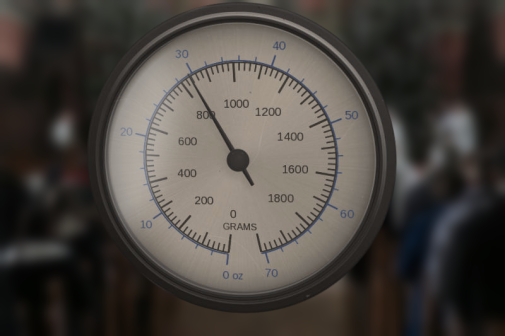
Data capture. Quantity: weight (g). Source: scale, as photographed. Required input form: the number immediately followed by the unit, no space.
840g
